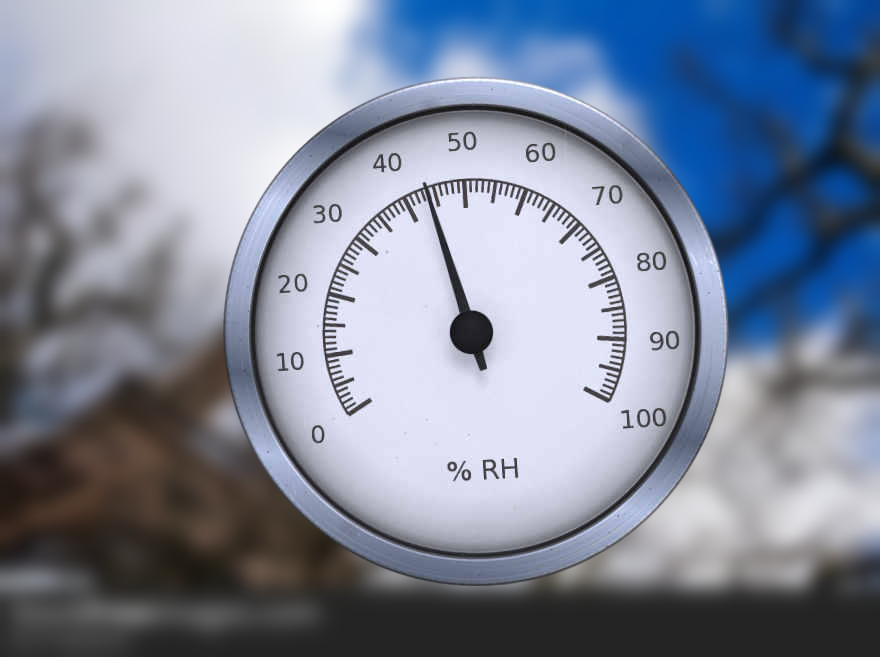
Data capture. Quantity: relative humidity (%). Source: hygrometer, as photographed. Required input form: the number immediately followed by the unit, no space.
44%
